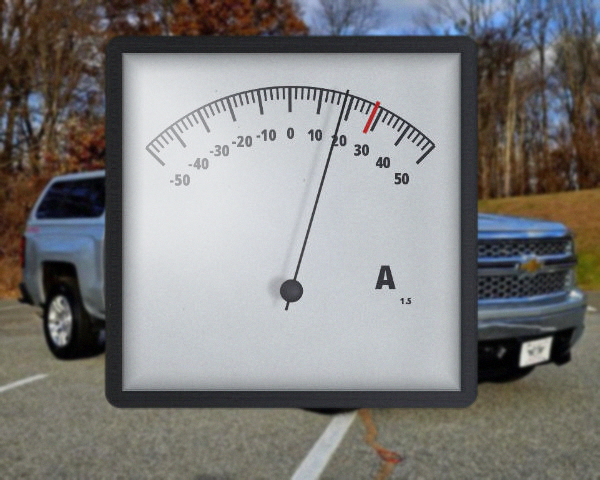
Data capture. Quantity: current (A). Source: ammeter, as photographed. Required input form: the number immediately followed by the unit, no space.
18A
